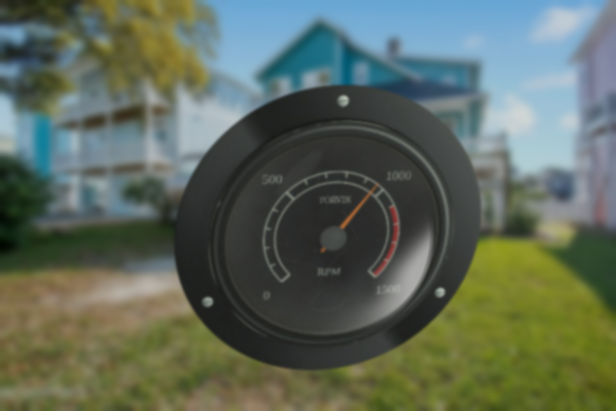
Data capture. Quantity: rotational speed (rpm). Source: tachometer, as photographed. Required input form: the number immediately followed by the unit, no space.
950rpm
